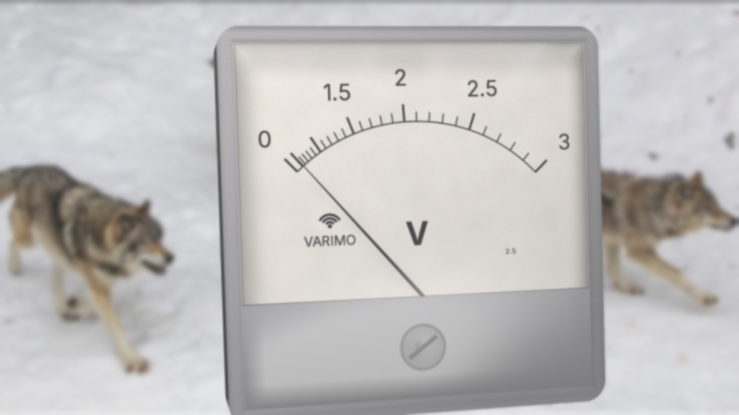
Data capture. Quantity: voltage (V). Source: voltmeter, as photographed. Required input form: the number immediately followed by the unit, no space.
0.5V
